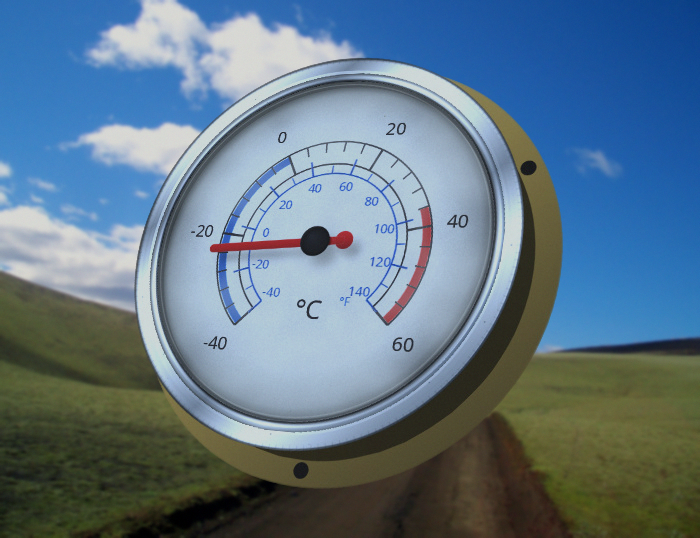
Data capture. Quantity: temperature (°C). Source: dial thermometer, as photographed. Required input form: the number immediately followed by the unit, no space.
-24°C
